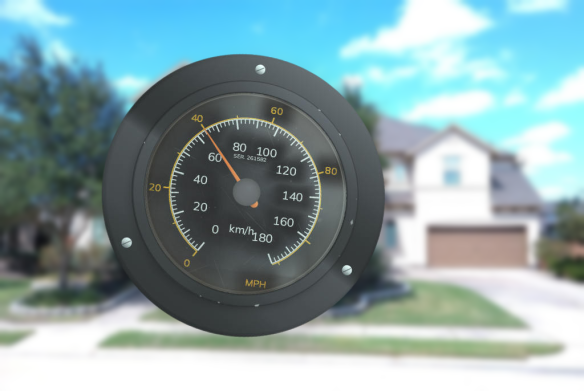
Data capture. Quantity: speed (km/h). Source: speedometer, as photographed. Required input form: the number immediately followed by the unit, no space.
64km/h
